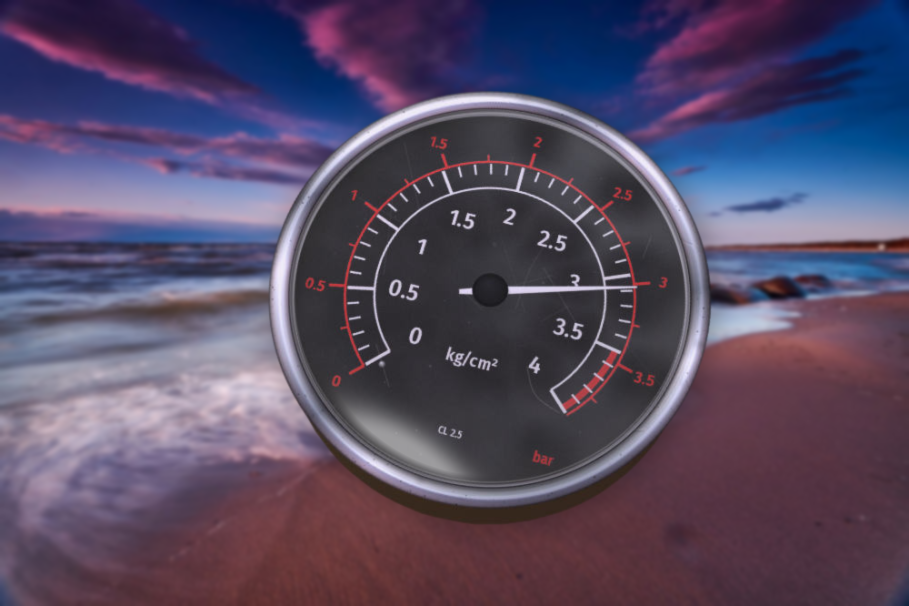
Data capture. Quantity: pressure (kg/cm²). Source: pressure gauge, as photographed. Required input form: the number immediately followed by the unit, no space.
3.1kg/cm²
